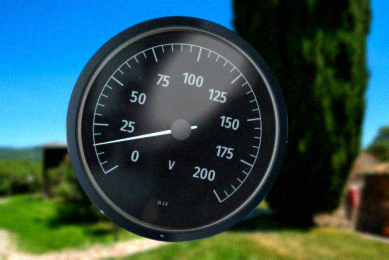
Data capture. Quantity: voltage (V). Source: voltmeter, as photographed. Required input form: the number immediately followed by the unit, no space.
15V
